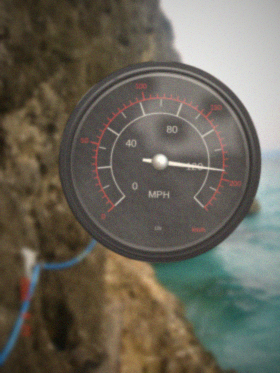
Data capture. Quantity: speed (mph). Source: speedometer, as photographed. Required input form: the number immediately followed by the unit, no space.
120mph
